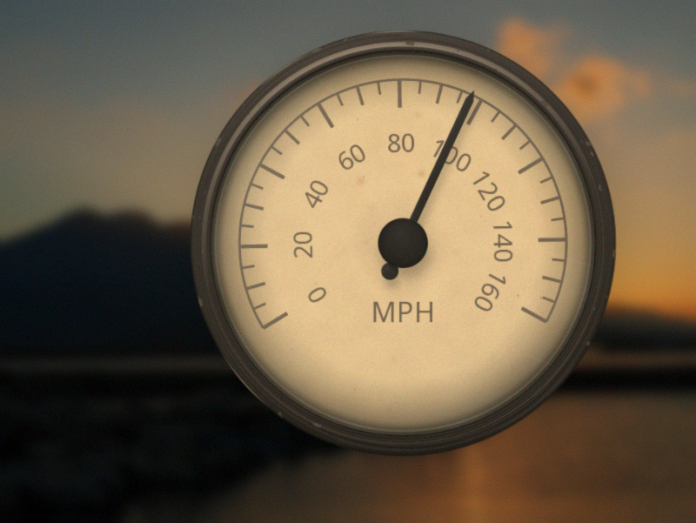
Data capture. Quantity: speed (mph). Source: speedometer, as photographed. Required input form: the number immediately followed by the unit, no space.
97.5mph
